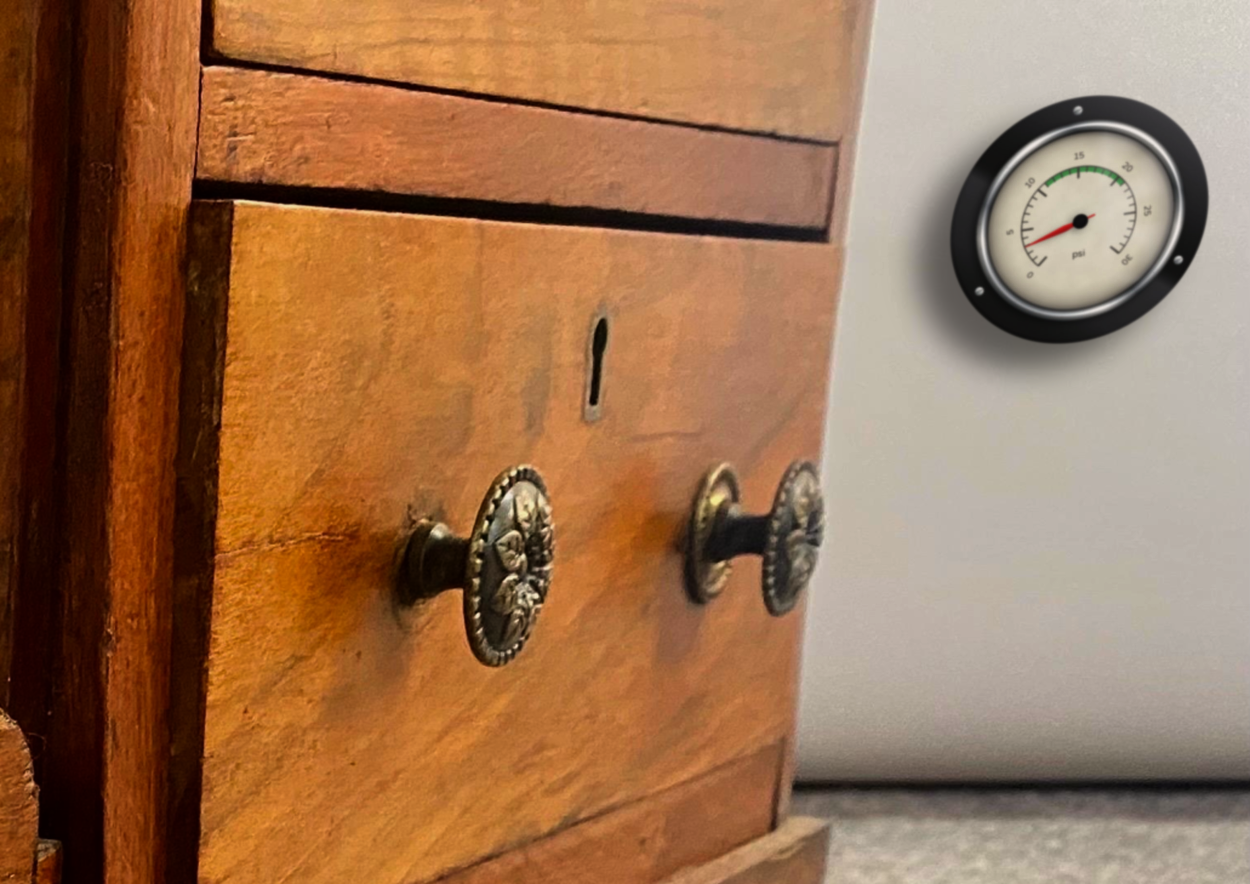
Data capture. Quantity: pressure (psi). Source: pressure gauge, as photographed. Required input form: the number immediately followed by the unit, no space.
3psi
